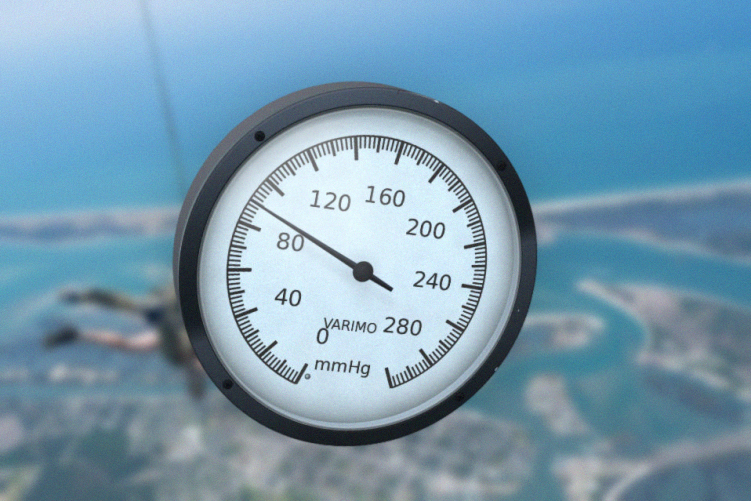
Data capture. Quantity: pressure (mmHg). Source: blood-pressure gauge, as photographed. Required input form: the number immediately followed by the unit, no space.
90mmHg
